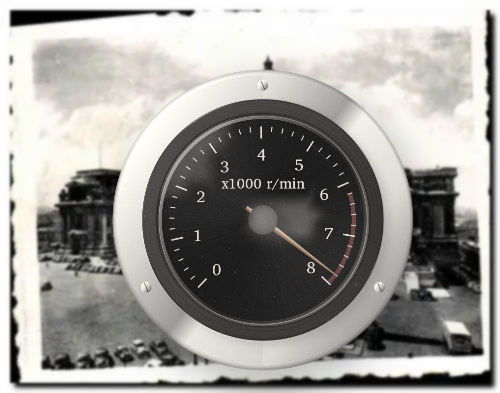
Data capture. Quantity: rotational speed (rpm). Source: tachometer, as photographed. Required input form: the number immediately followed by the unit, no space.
7800rpm
